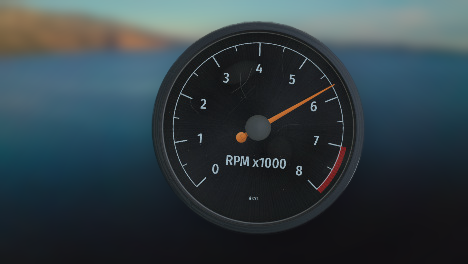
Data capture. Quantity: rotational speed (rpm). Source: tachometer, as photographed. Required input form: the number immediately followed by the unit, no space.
5750rpm
